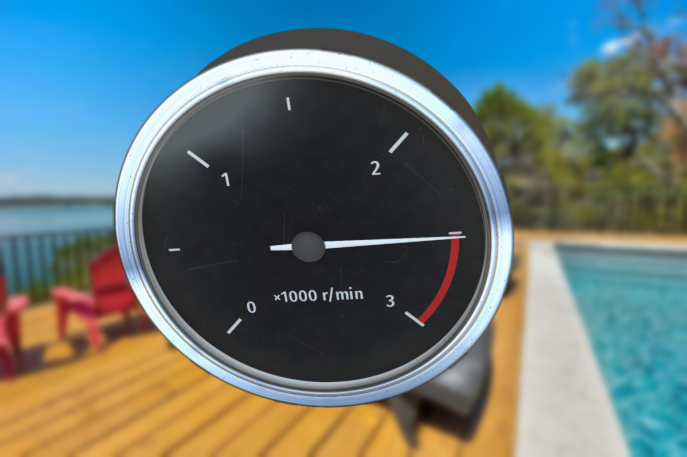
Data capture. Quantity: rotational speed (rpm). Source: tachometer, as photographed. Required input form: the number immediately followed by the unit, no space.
2500rpm
